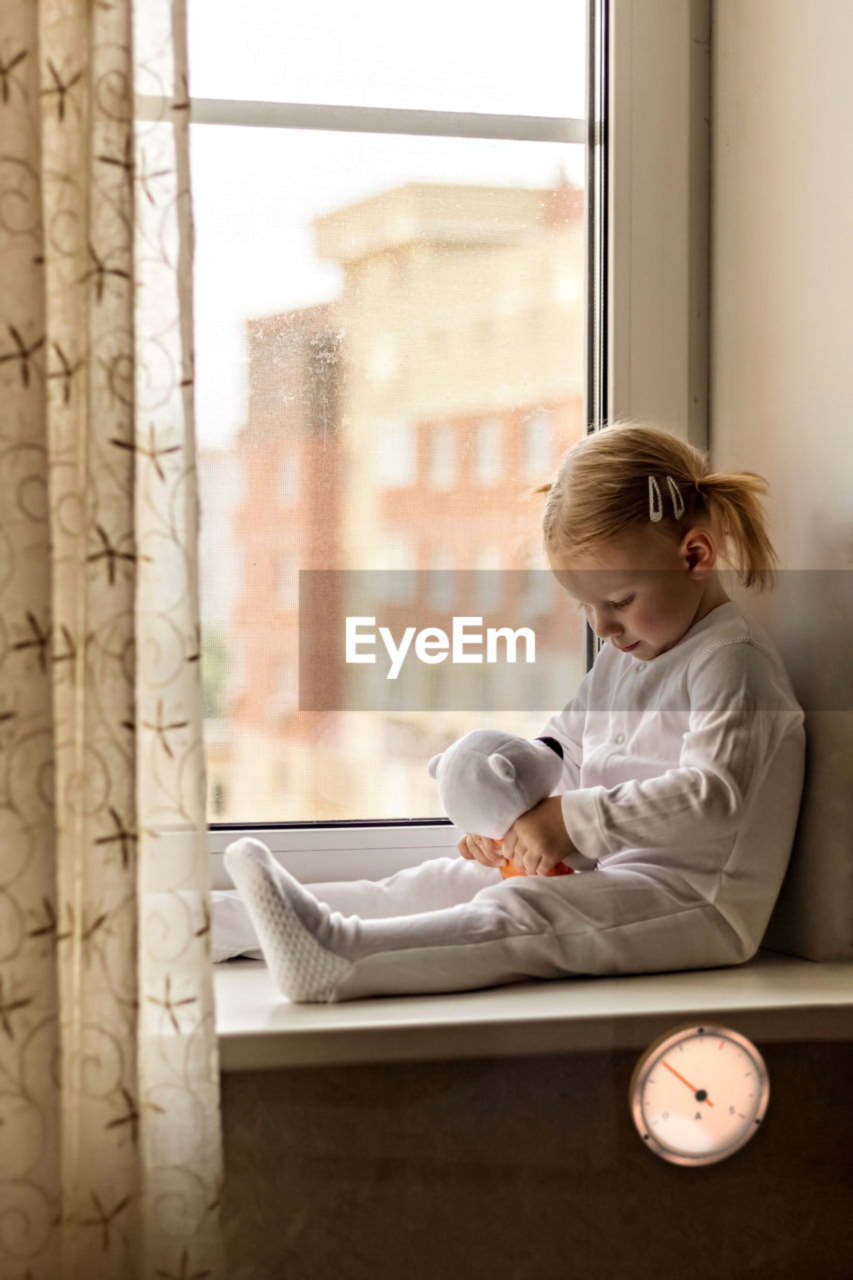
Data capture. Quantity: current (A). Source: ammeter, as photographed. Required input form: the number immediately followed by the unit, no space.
1.5A
